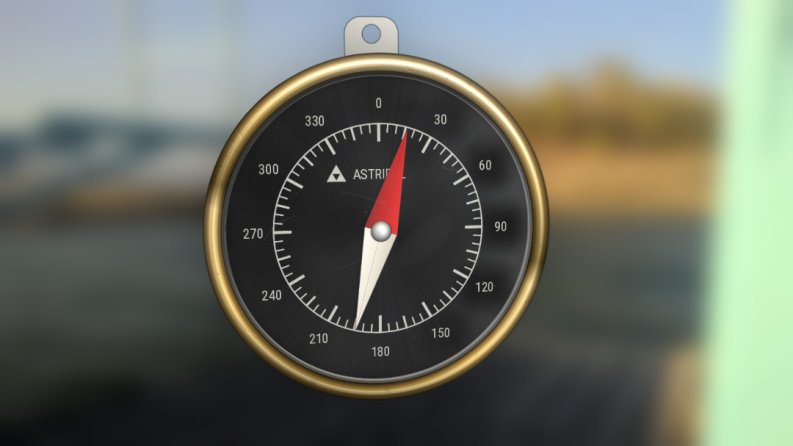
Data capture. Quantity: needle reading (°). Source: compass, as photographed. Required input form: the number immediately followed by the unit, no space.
15°
